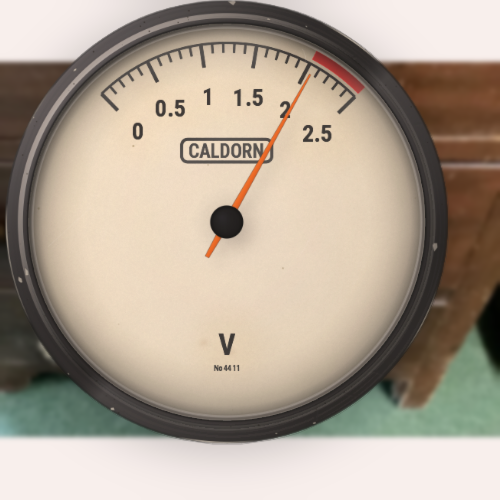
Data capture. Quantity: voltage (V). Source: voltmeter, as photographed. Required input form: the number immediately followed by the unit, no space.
2.05V
